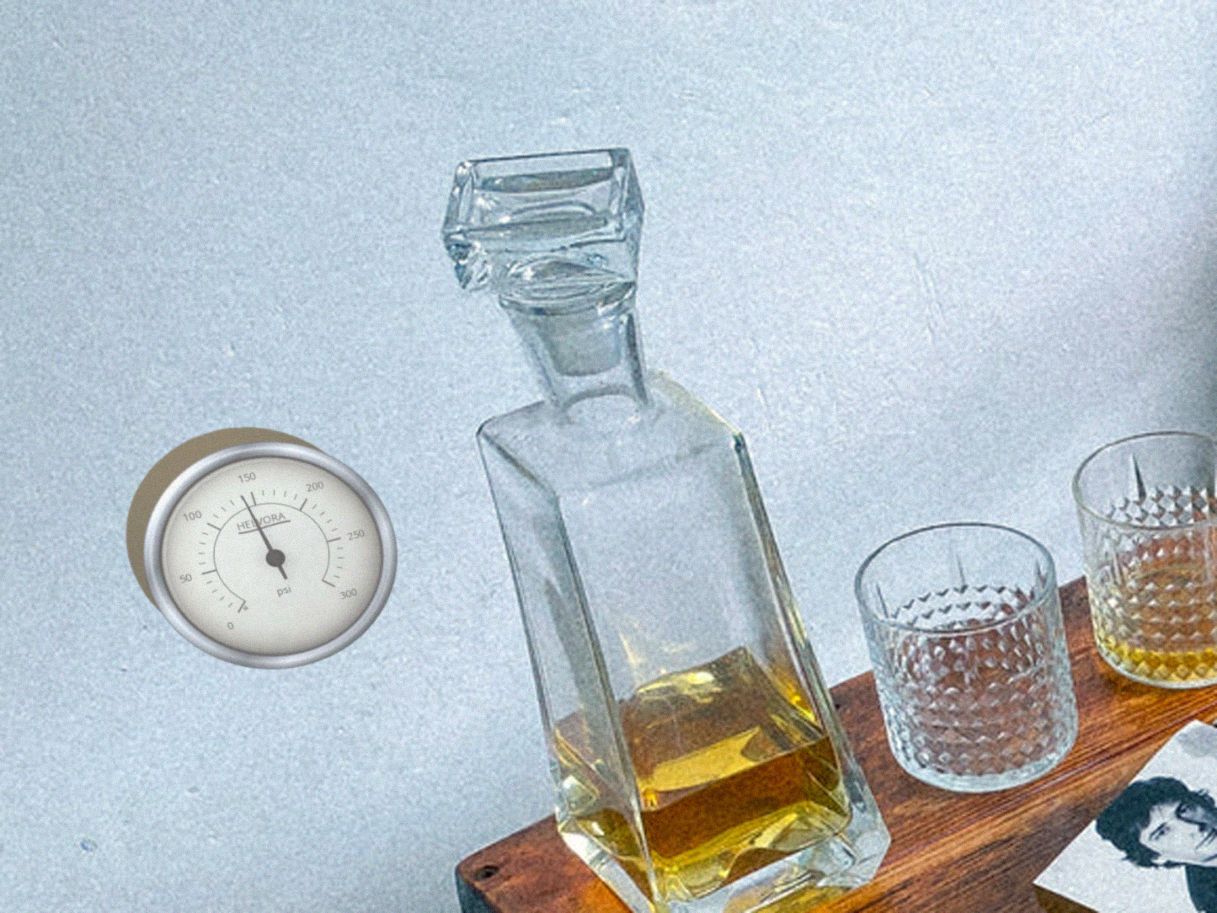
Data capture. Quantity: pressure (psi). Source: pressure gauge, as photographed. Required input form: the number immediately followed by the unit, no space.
140psi
